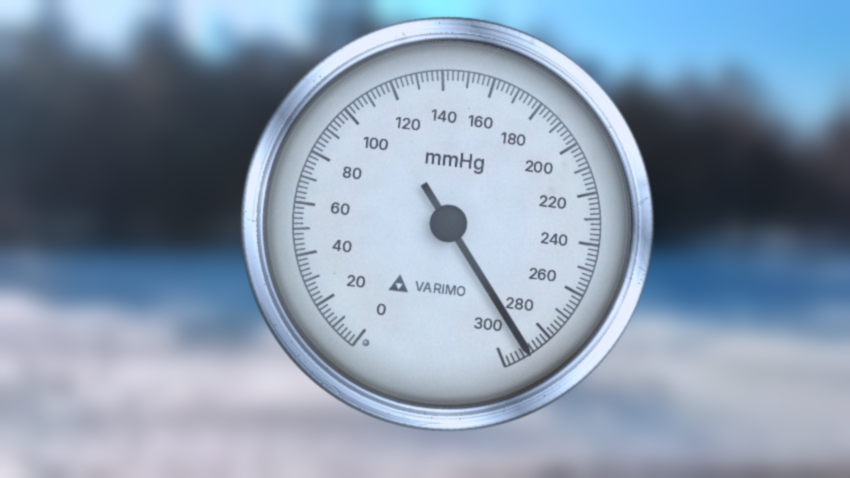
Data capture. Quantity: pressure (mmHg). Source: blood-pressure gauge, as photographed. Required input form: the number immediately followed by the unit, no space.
290mmHg
